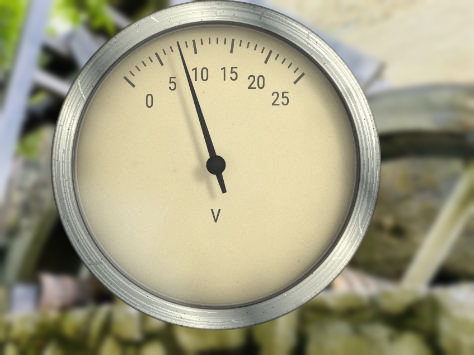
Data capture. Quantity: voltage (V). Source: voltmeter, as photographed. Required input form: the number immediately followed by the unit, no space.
8V
